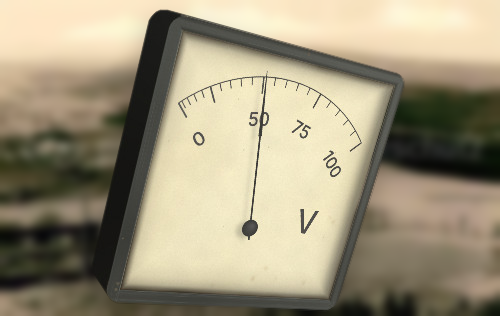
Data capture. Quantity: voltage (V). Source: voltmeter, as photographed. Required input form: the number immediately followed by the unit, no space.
50V
